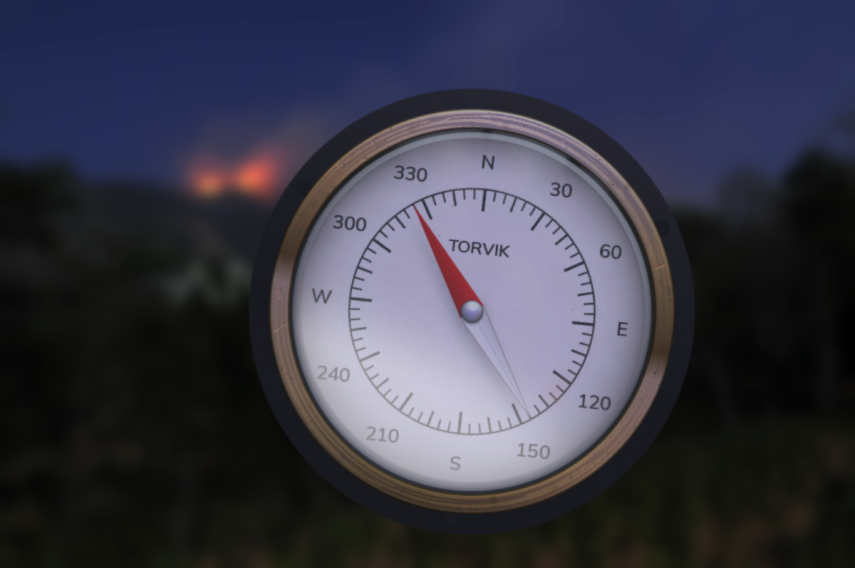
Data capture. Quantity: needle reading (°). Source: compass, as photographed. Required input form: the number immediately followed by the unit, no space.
325°
